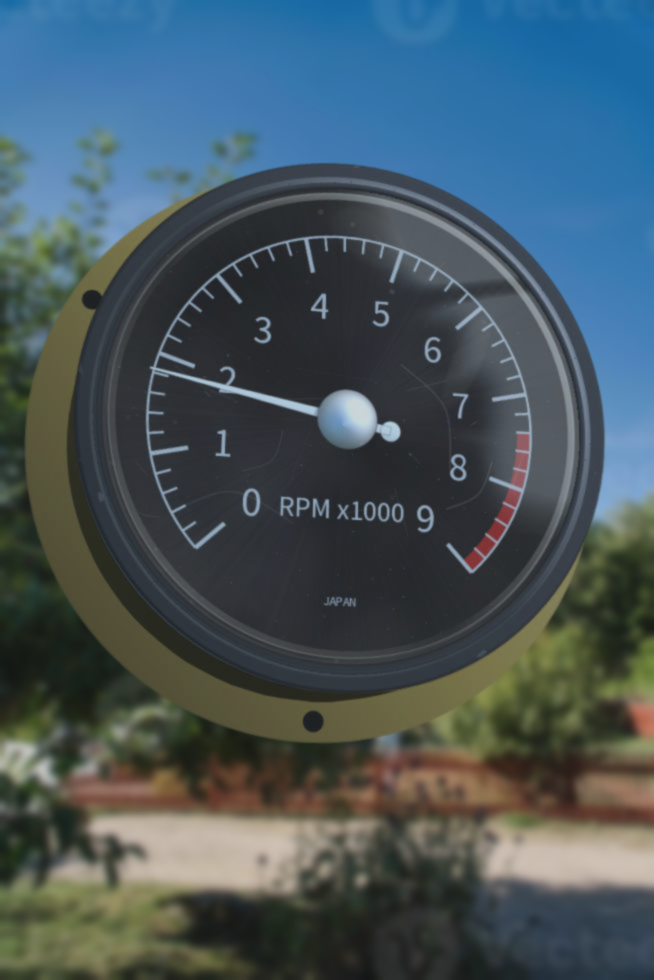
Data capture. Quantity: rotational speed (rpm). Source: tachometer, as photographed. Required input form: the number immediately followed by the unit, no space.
1800rpm
